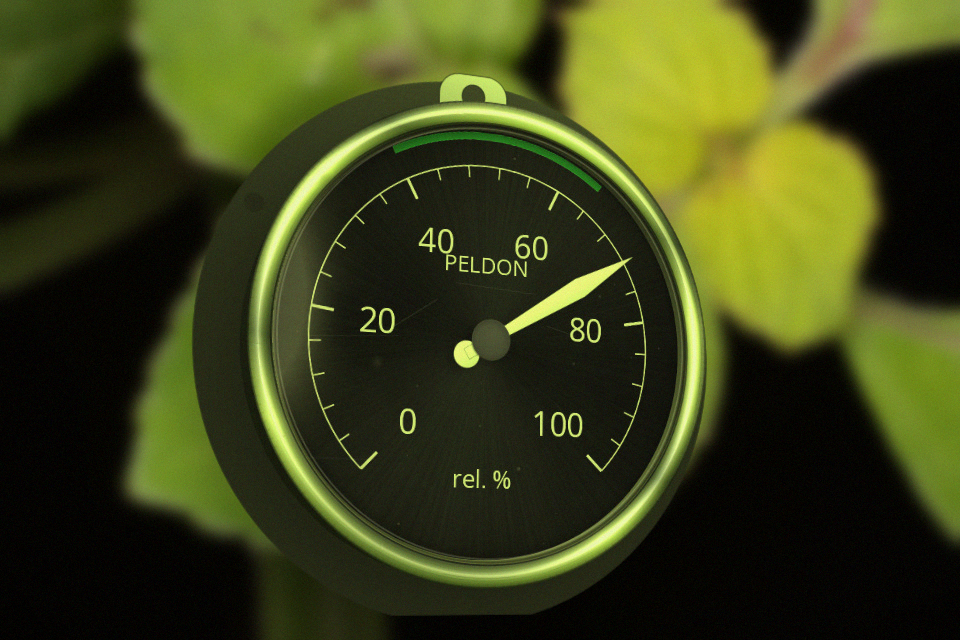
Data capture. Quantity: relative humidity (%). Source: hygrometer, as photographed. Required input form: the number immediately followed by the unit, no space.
72%
